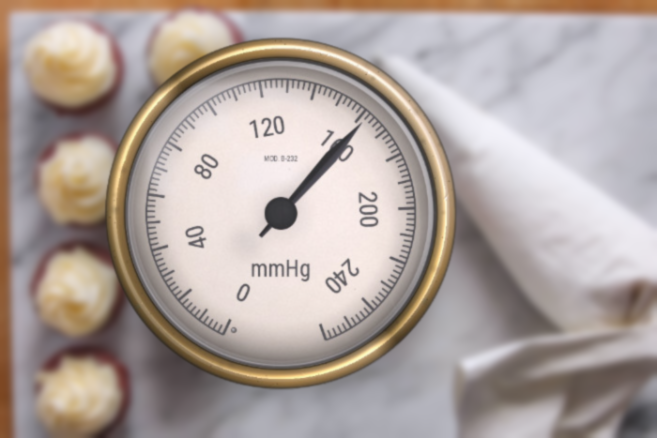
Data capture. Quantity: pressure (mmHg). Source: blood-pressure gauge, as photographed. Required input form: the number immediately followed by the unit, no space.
162mmHg
